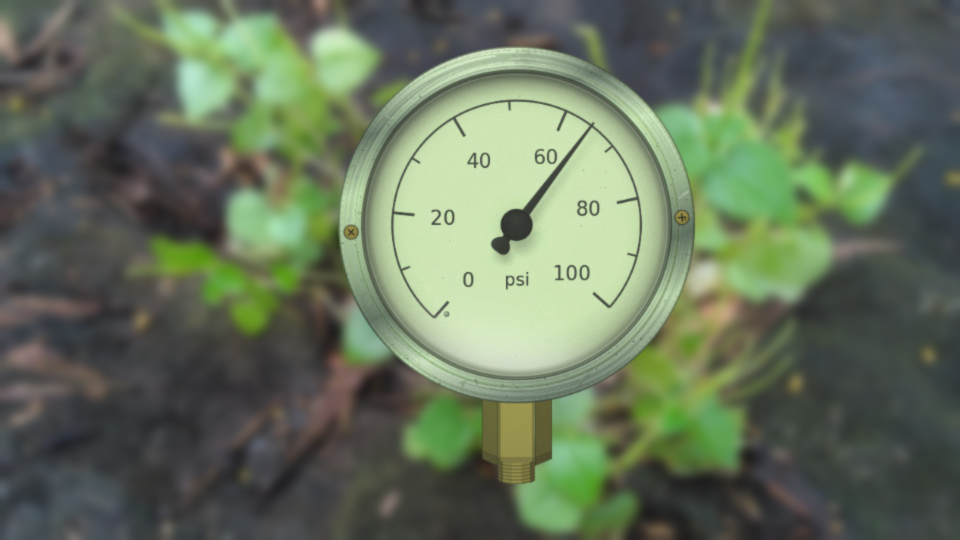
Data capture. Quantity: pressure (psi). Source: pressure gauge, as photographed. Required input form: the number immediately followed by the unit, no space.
65psi
